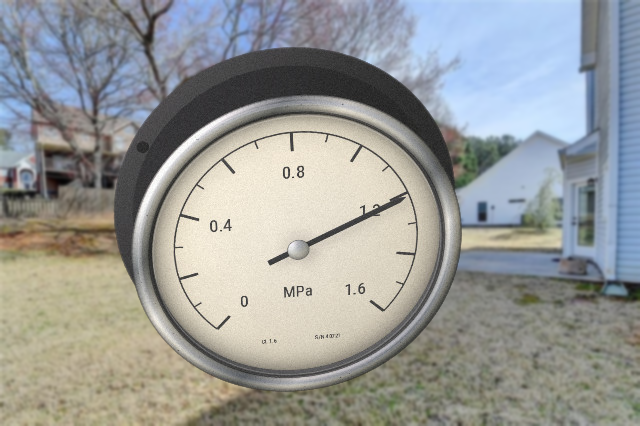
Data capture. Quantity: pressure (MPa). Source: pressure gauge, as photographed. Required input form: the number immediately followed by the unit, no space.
1.2MPa
